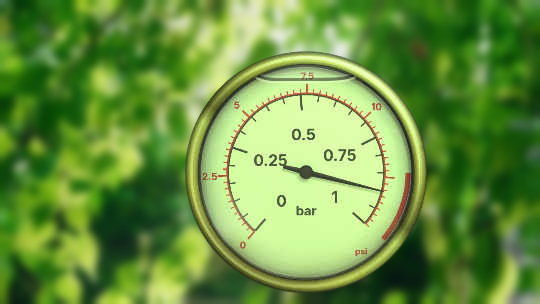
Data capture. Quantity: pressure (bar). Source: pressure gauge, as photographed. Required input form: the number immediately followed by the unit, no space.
0.9bar
